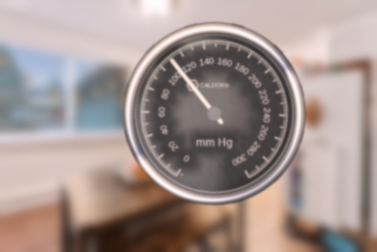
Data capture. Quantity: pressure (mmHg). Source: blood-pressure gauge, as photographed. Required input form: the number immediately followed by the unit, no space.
110mmHg
